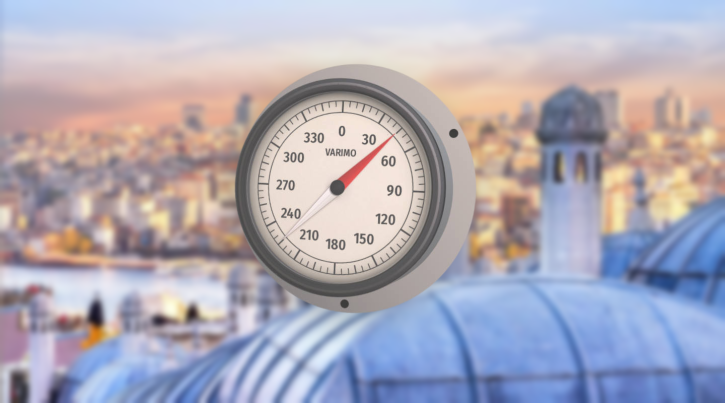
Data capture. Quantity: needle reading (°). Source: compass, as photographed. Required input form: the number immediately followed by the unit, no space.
45°
